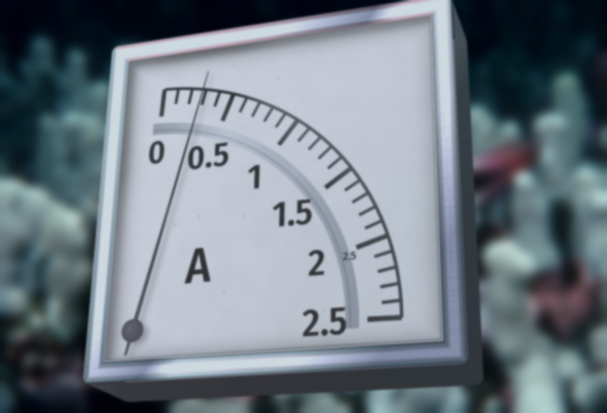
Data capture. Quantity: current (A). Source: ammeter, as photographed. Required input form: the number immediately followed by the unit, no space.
0.3A
